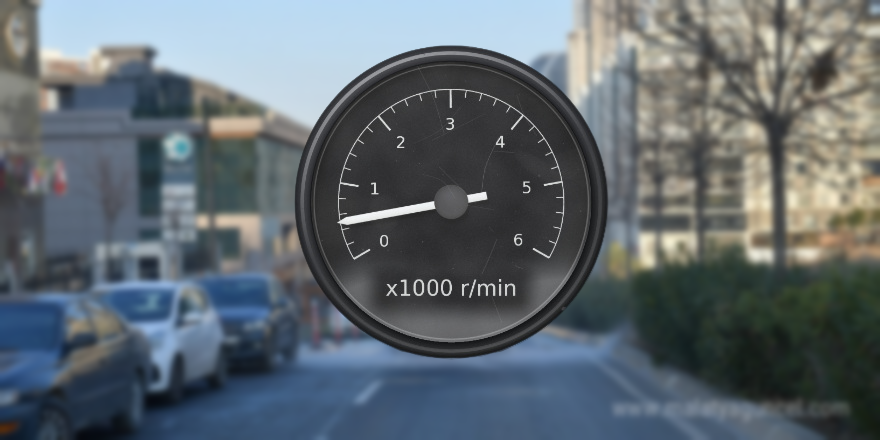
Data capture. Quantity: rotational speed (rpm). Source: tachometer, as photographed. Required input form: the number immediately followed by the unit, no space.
500rpm
